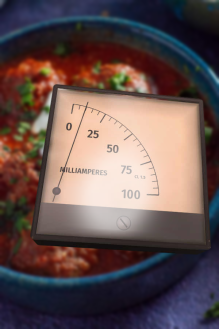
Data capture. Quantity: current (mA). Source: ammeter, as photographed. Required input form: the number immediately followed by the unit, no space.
10mA
